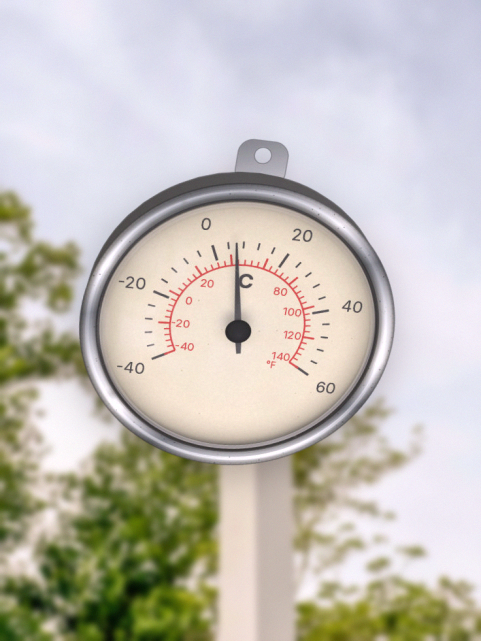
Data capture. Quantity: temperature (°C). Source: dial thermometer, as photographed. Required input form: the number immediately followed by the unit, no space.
6°C
